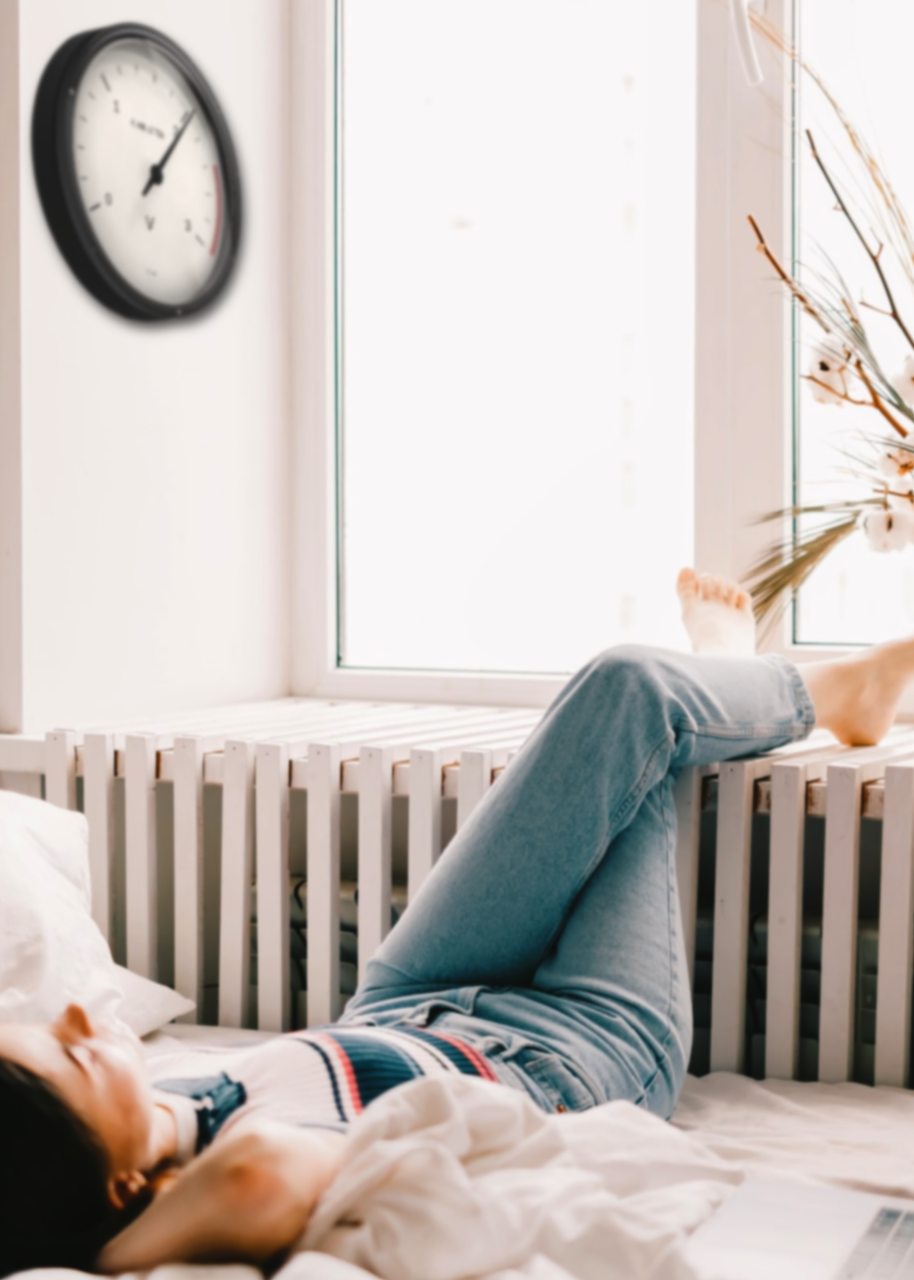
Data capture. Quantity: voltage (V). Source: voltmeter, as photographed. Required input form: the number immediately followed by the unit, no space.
2V
